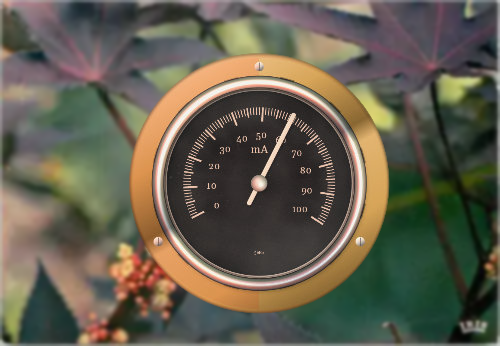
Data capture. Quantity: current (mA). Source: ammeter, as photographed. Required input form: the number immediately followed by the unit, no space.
60mA
